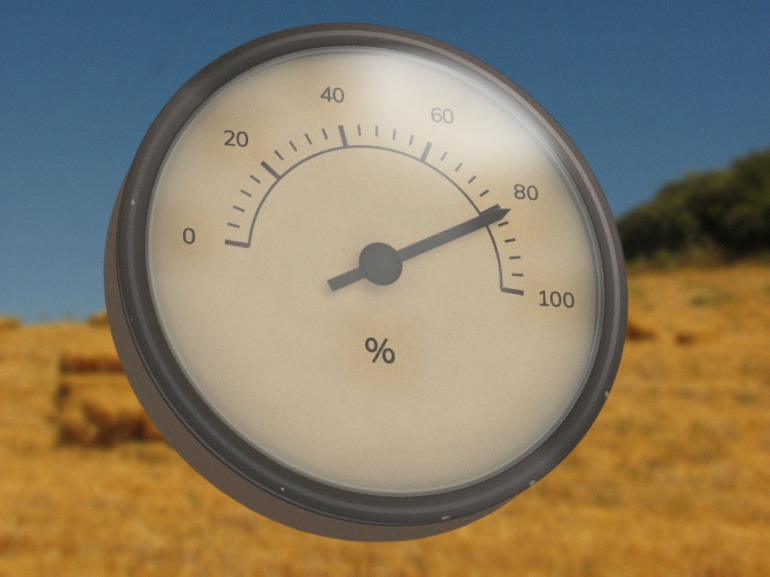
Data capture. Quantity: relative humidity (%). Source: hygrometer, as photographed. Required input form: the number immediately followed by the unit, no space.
82%
